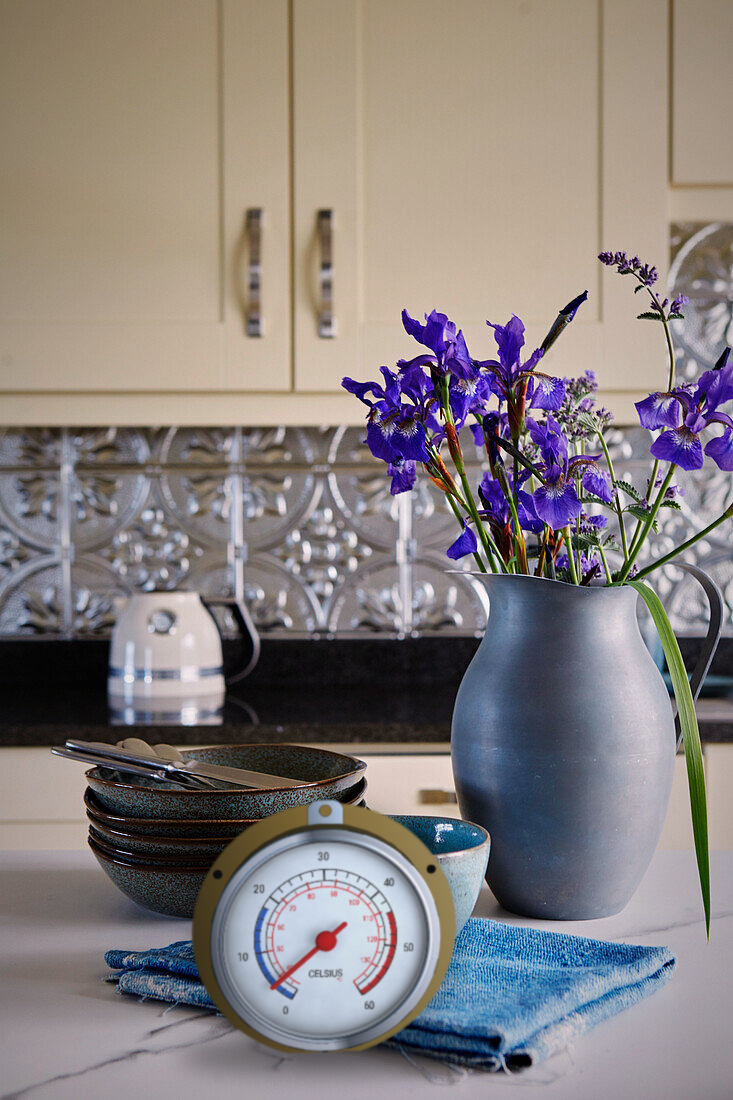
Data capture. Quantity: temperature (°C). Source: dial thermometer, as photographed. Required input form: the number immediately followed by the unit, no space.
4°C
